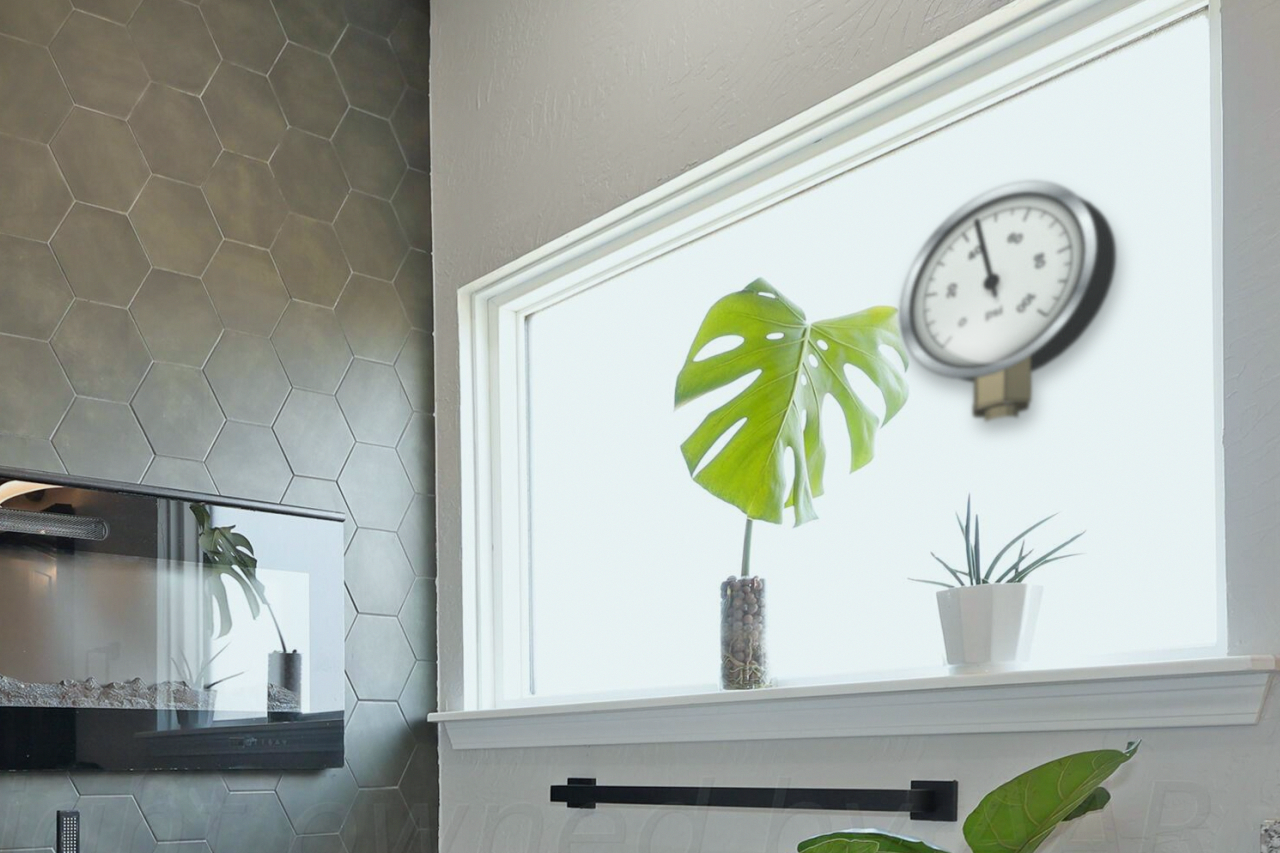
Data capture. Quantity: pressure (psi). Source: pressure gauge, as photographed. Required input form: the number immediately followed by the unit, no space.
45psi
